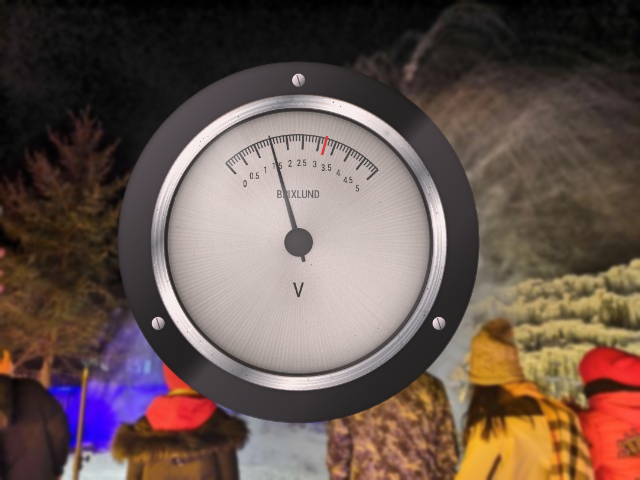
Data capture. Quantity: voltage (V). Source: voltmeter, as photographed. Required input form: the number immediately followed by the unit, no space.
1.5V
